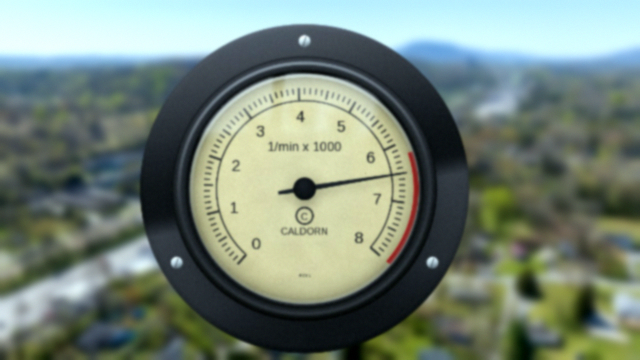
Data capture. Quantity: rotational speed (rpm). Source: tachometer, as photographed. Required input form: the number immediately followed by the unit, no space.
6500rpm
